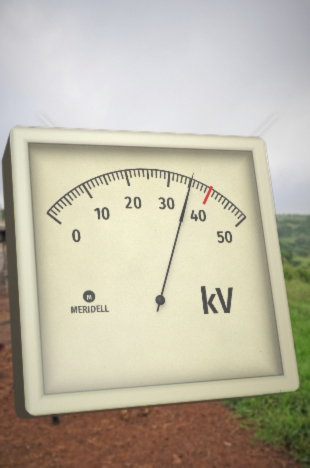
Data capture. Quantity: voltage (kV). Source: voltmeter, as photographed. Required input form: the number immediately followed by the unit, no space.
35kV
